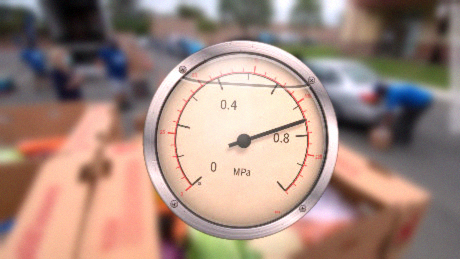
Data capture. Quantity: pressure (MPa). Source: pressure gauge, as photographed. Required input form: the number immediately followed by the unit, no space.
0.75MPa
